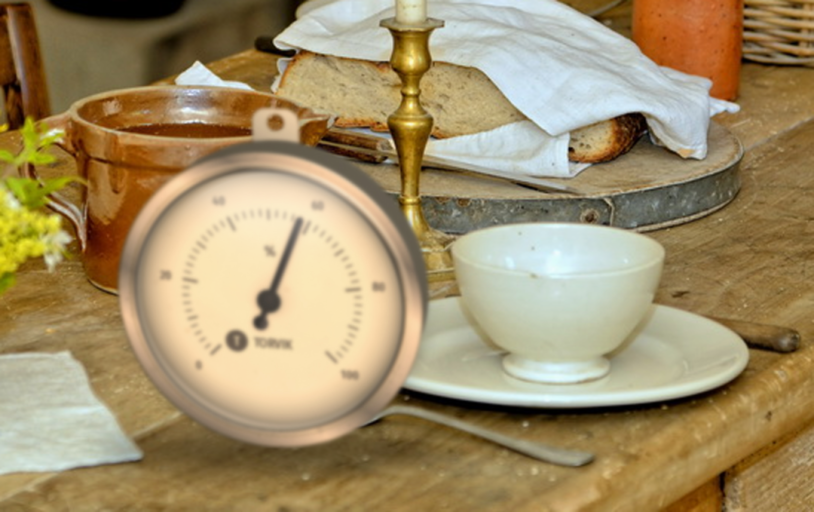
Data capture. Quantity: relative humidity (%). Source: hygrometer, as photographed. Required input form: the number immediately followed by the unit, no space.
58%
